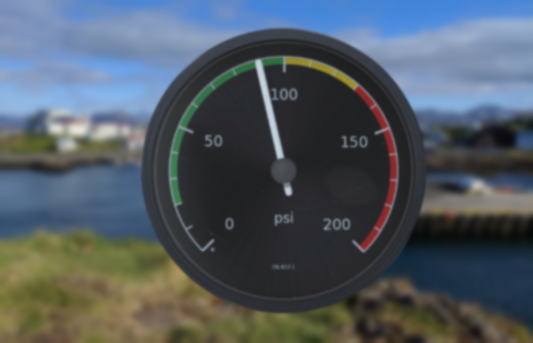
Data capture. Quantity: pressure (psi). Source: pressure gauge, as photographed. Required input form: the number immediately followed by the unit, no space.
90psi
